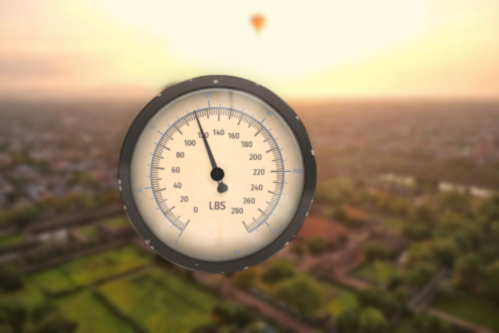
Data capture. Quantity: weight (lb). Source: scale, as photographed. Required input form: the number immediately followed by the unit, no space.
120lb
